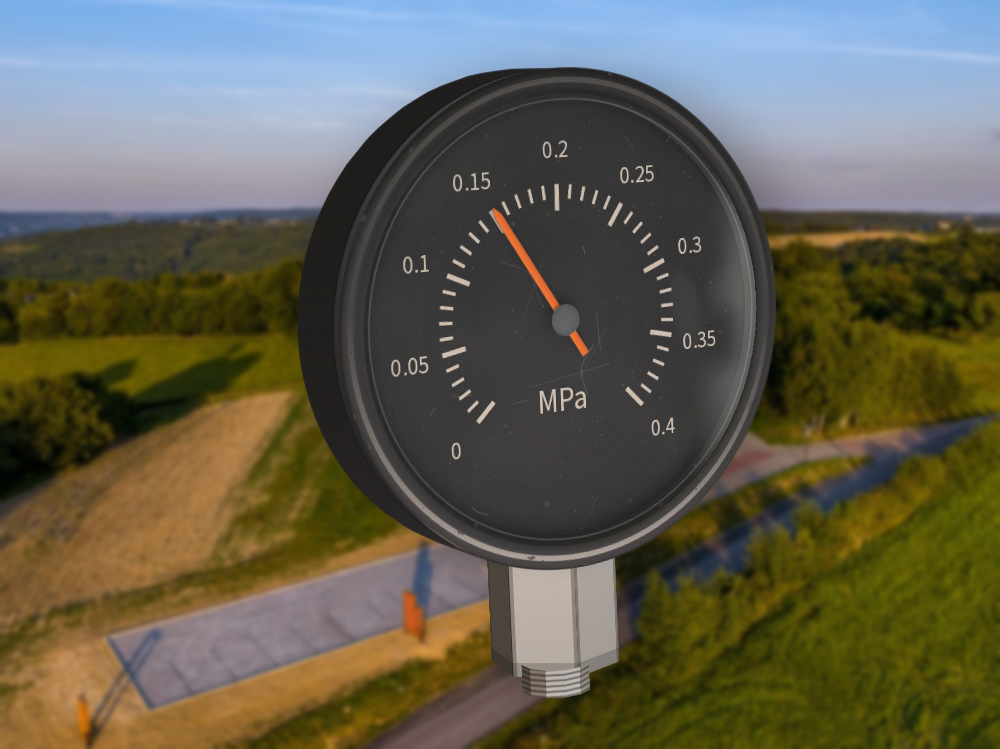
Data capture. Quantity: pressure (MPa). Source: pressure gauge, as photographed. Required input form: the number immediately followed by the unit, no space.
0.15MPa
